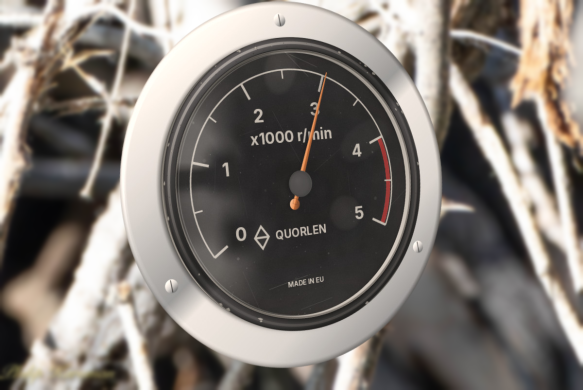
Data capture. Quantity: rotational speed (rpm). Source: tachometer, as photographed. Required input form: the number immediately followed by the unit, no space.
3000rpm
